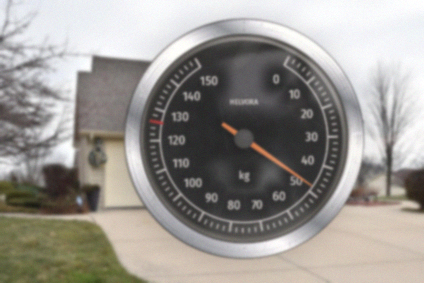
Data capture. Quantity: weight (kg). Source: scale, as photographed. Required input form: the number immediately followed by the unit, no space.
48kg
